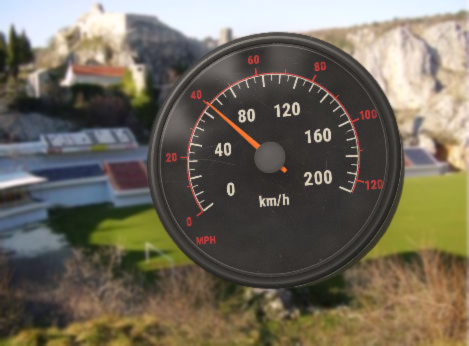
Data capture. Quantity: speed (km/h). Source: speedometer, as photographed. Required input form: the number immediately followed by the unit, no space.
65km/h
